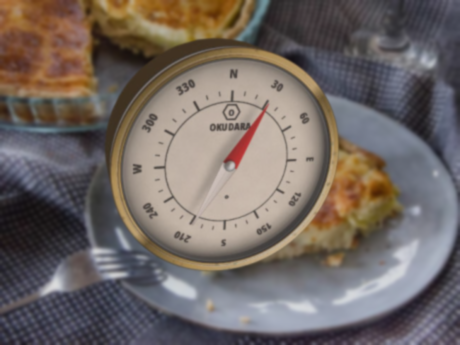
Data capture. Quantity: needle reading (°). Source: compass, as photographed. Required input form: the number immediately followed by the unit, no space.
30°
